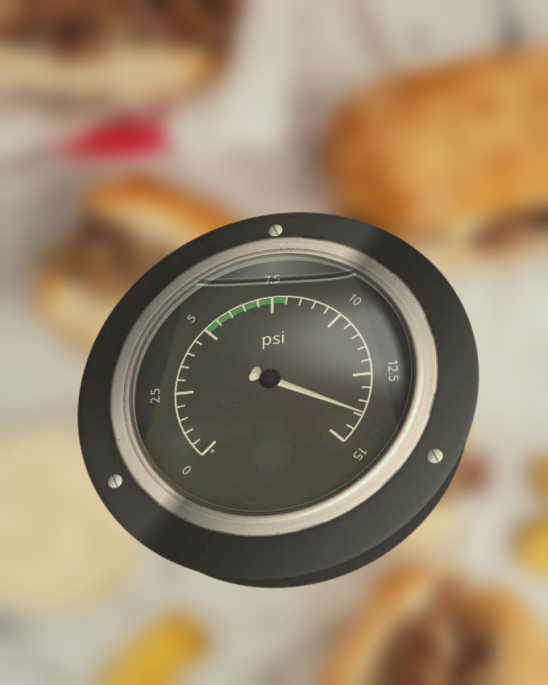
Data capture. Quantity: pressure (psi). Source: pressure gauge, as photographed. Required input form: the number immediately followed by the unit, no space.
14psi
